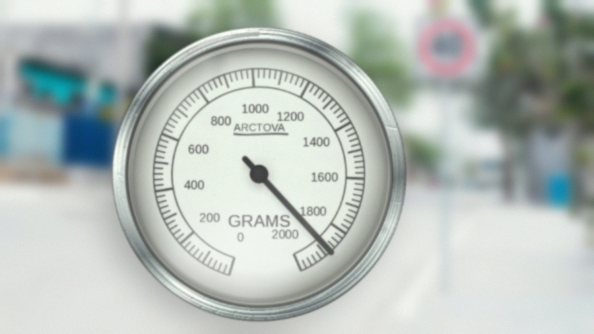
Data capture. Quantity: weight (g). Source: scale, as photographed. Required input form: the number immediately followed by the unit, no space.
1880g
